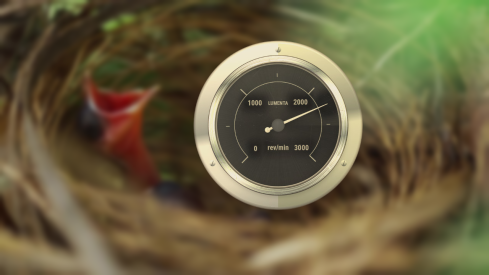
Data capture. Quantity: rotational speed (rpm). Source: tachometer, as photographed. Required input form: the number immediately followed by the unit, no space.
2250rpm
